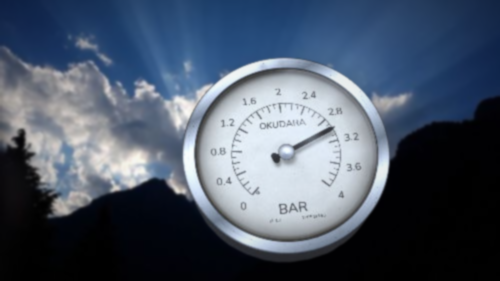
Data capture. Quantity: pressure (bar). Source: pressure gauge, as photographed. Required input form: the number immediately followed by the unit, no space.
3bar
